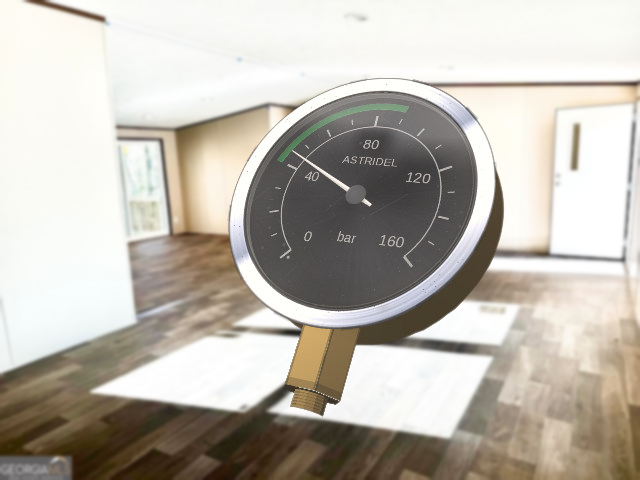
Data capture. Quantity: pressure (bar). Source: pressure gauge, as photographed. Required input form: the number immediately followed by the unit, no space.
45bar
